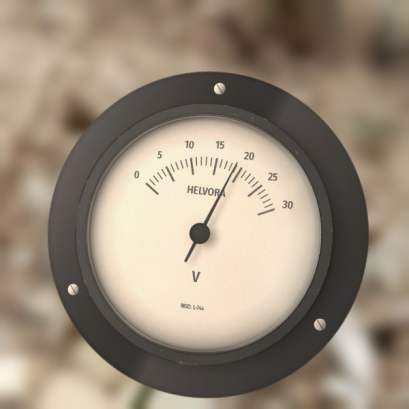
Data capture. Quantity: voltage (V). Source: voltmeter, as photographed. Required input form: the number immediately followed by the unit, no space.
19V
